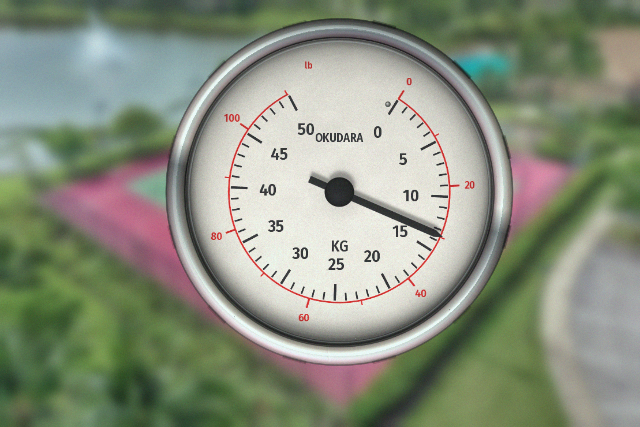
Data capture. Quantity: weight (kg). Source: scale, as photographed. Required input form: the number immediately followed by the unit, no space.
13.5kg
